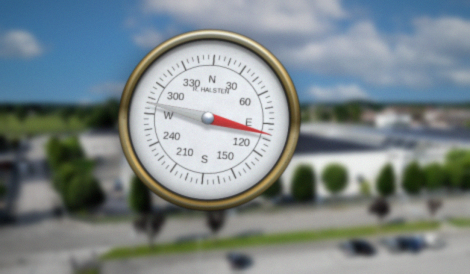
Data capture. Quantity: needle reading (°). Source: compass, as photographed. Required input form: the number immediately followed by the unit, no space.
100°
